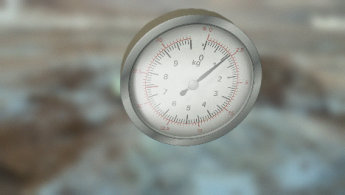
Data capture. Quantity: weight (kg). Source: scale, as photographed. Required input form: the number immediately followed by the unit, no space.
1kg
